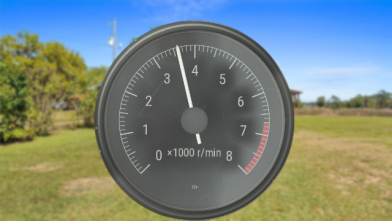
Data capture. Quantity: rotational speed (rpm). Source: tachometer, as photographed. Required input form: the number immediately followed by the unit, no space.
3600rpm
